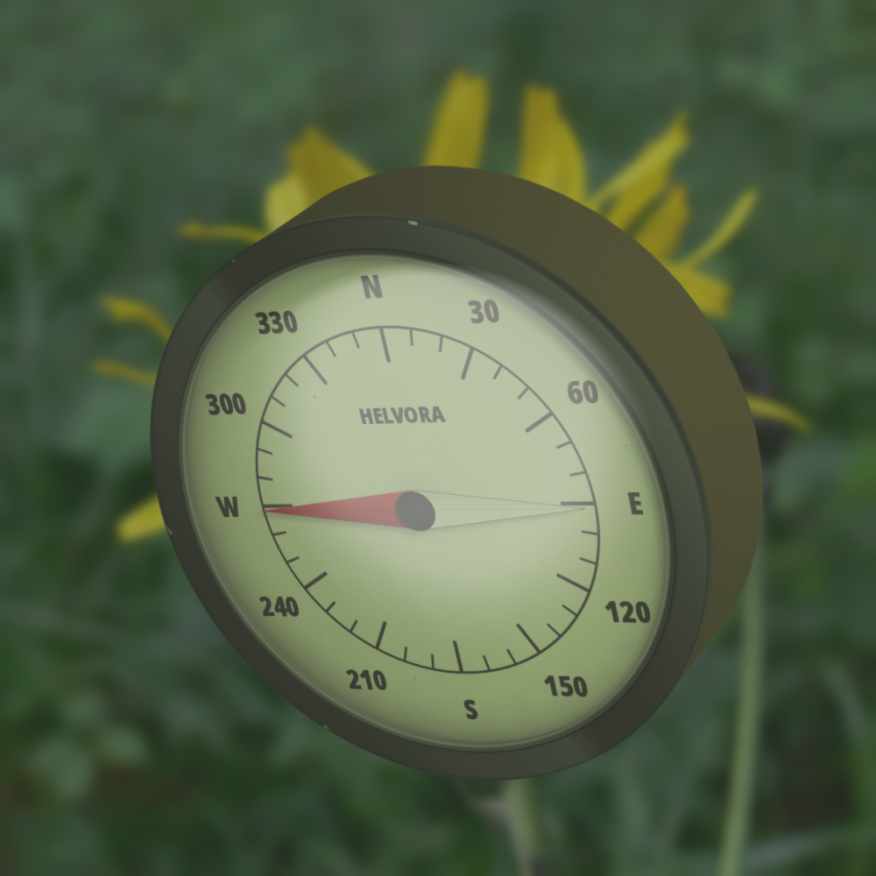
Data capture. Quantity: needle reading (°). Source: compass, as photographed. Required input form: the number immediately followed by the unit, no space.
270°
